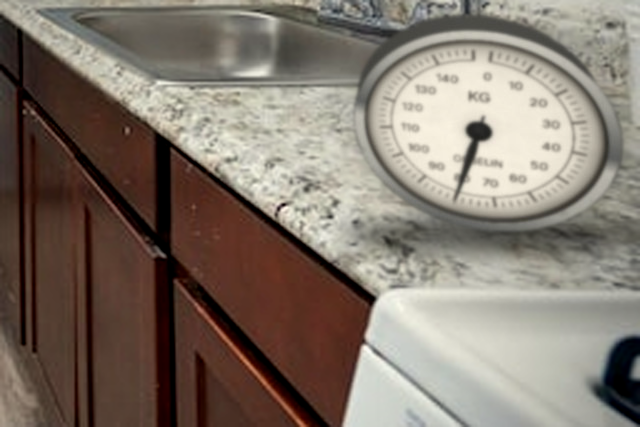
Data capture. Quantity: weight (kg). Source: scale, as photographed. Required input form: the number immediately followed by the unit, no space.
80kg
